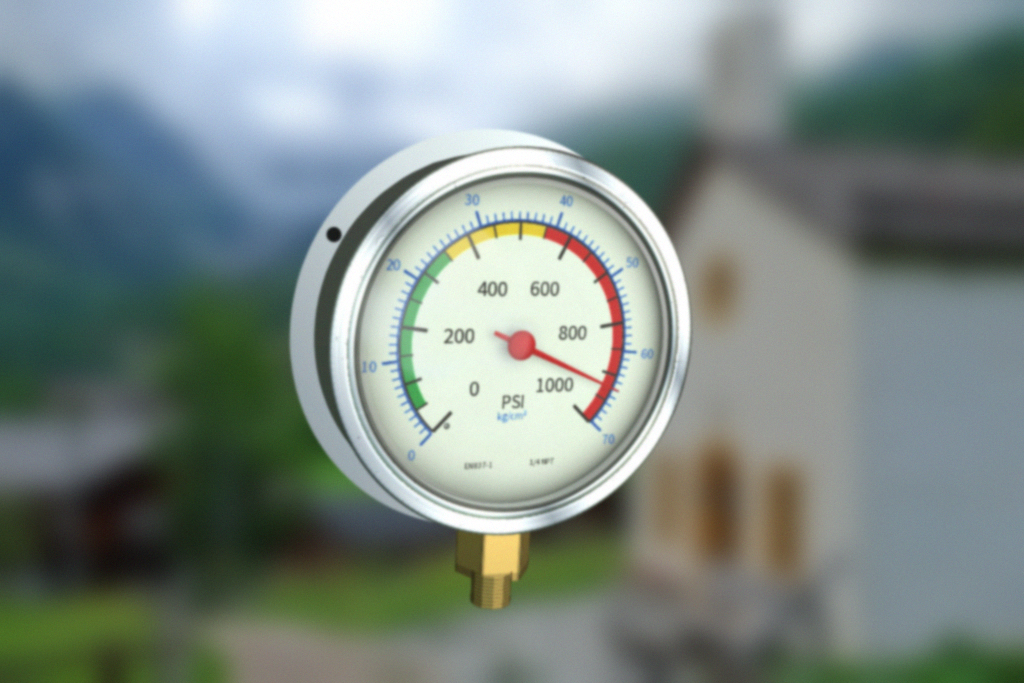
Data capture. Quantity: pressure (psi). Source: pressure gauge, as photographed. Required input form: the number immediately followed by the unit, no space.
925psi
